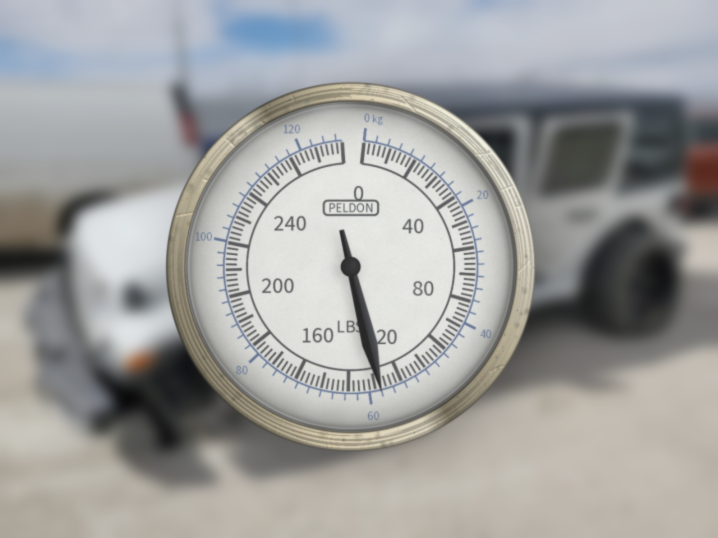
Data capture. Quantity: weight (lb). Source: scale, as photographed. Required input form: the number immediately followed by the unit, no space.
128lb
